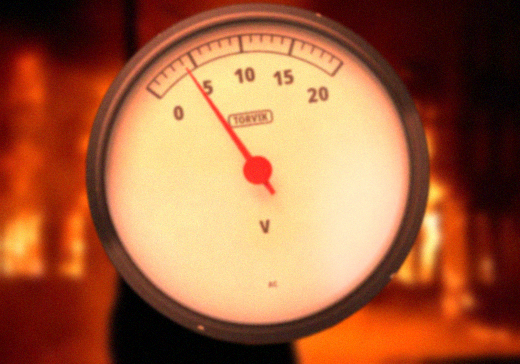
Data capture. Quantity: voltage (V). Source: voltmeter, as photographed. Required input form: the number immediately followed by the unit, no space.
4V
